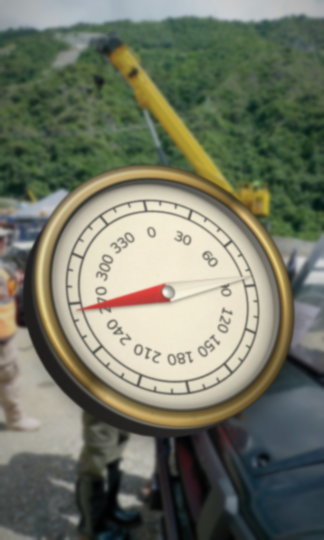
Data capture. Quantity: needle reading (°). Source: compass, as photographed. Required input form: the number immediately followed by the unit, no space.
265°
